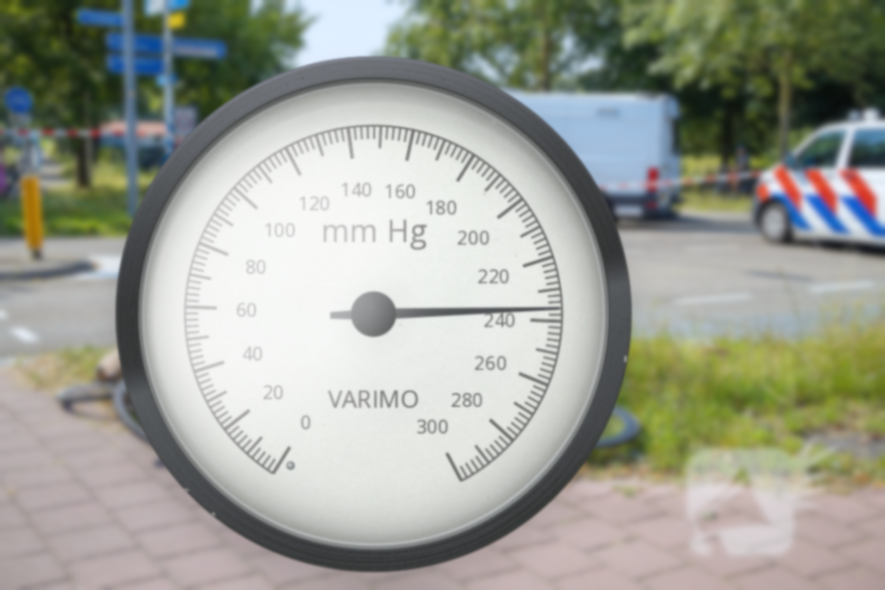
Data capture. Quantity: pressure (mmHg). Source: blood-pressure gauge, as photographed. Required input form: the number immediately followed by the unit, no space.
236mmHg
